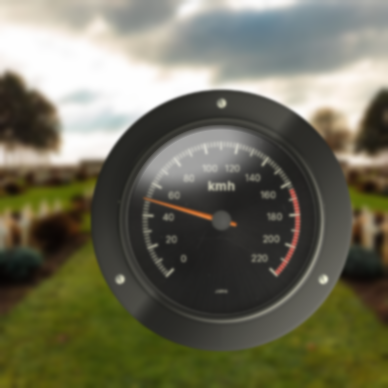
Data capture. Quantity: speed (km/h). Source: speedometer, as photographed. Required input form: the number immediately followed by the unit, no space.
50km/h
